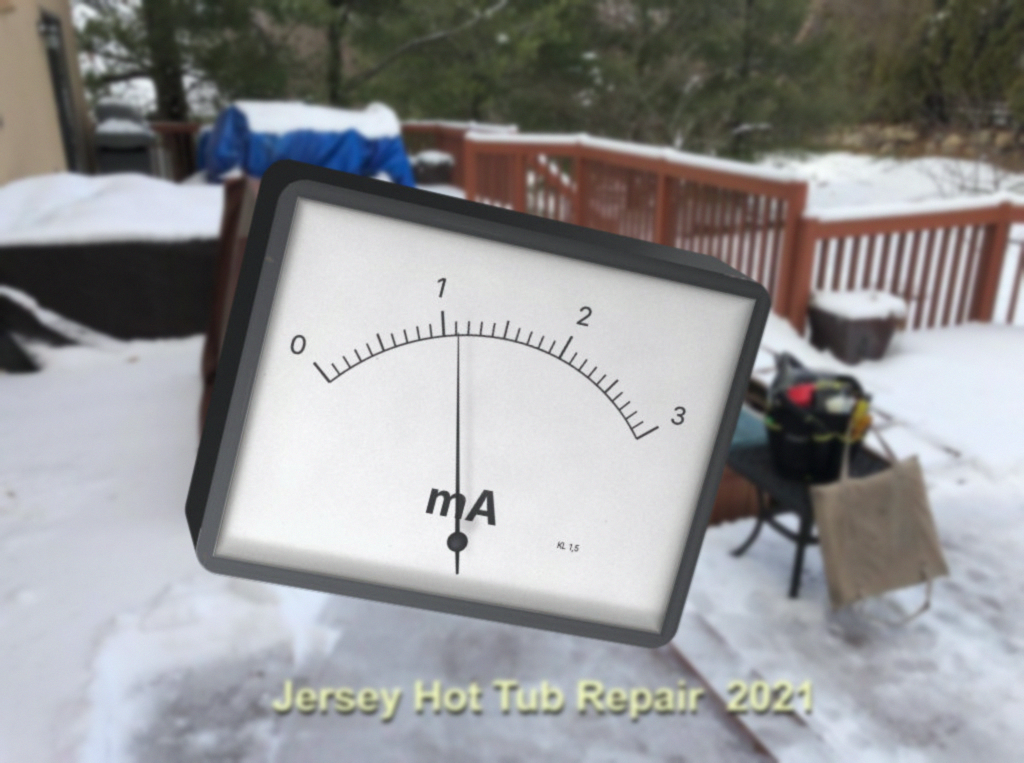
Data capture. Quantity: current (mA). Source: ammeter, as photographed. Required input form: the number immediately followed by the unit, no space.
1.1mA
